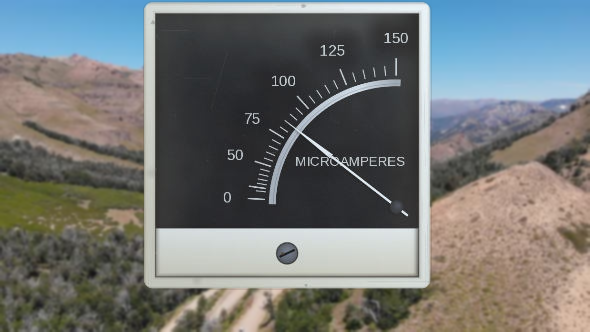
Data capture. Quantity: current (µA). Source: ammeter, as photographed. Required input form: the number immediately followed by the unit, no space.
85µA
